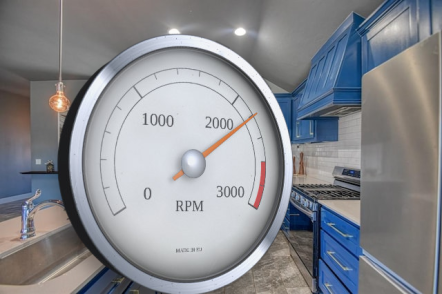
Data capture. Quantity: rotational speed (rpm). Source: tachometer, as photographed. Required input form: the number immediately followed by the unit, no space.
2200rpm
